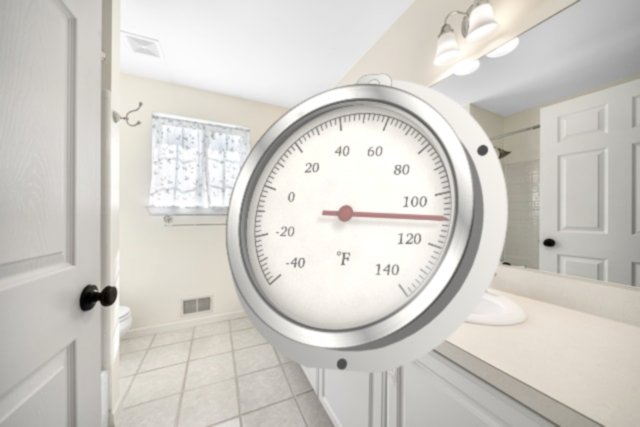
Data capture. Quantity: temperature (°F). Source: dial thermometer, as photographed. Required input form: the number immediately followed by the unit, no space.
110°F
